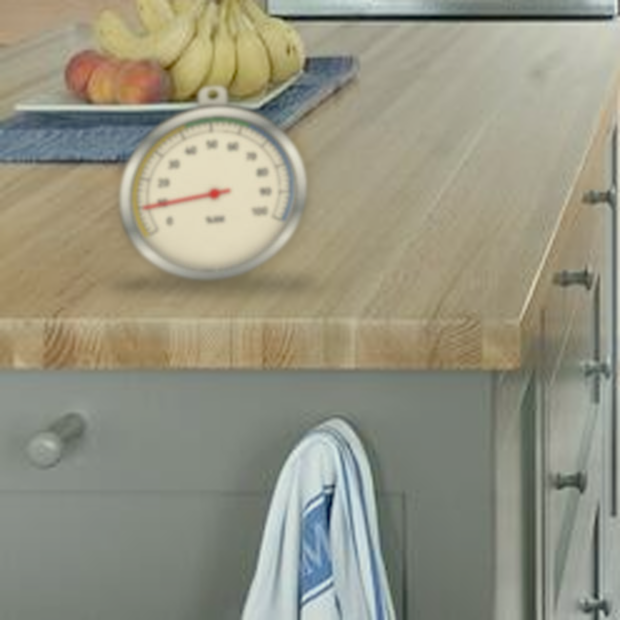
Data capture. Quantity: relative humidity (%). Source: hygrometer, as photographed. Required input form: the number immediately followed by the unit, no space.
10%
